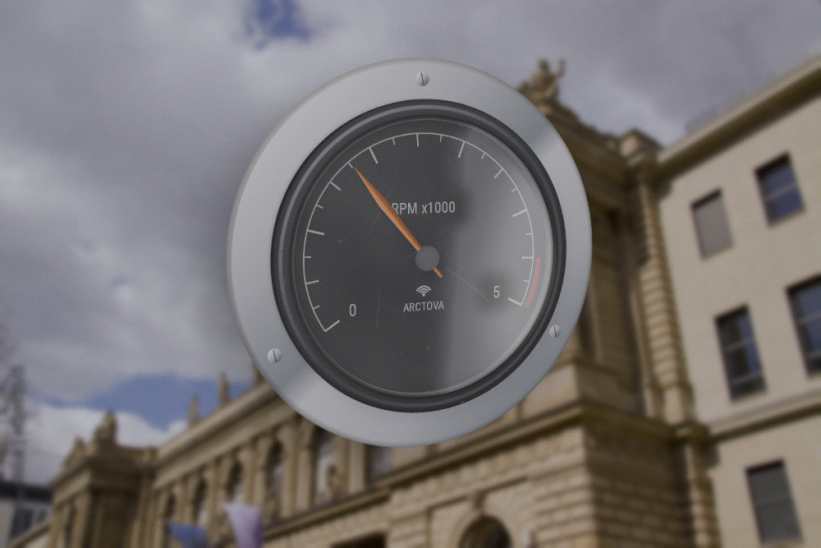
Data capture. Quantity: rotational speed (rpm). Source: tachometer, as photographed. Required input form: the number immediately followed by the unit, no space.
1750rpm
